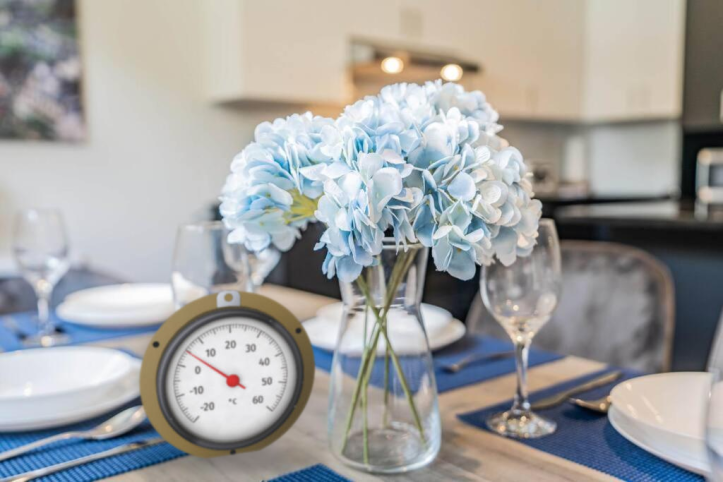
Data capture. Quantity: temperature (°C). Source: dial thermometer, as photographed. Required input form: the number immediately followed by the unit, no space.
5°C
